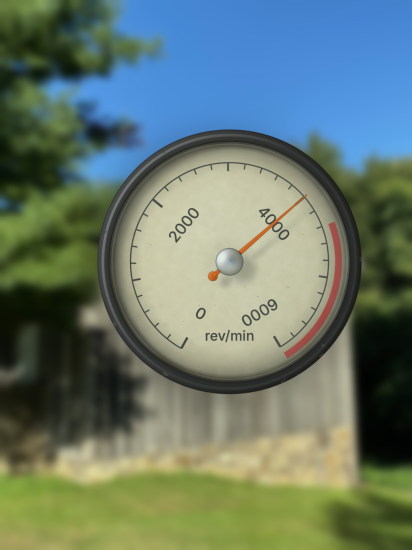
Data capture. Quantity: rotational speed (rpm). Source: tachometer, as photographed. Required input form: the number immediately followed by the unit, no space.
4000rpm
